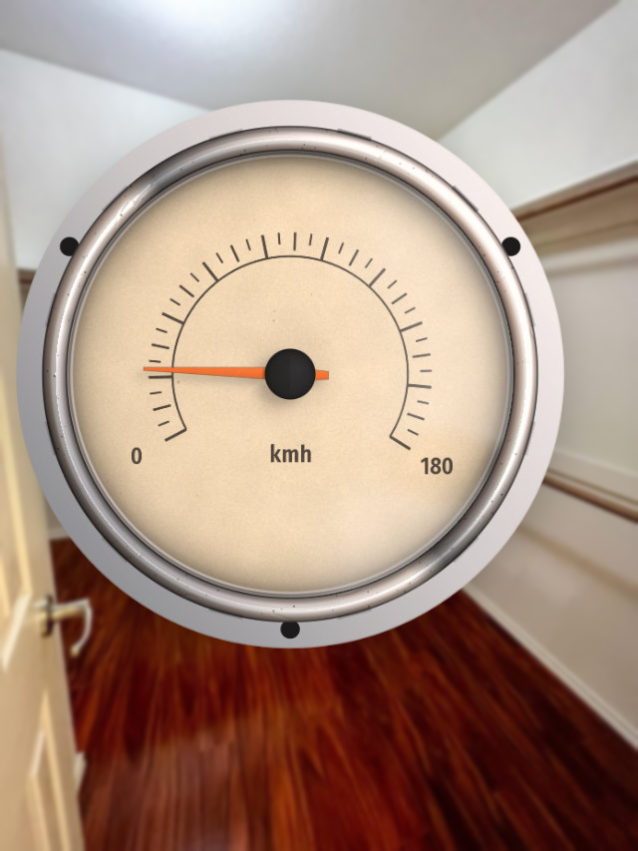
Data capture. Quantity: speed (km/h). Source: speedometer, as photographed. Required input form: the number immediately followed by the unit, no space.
22.5km/h
